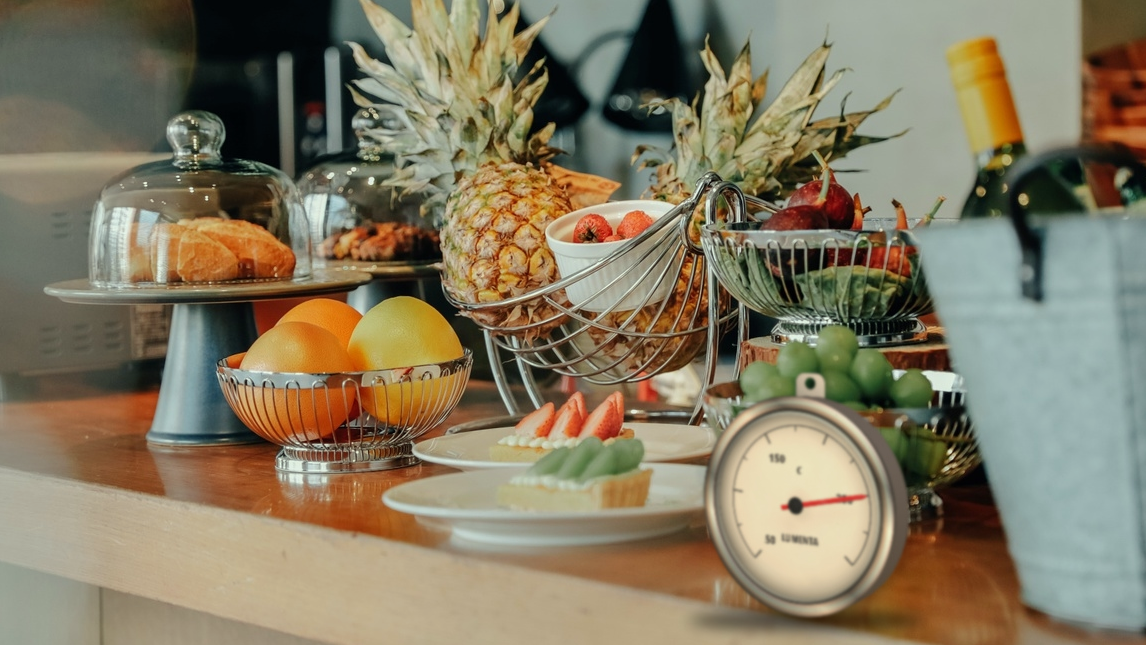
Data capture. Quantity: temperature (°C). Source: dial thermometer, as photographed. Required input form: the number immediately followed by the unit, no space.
250°C
